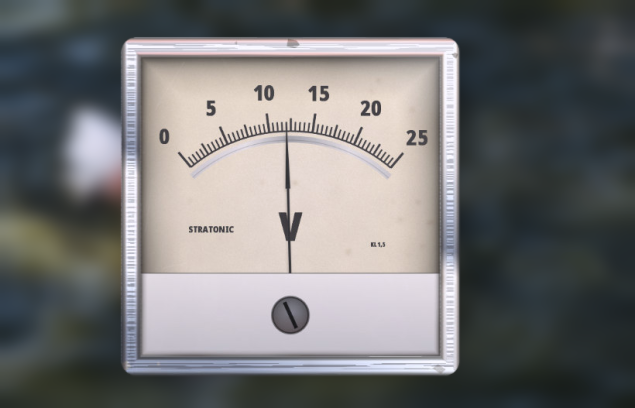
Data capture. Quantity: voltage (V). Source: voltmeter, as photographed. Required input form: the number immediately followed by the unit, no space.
12V
